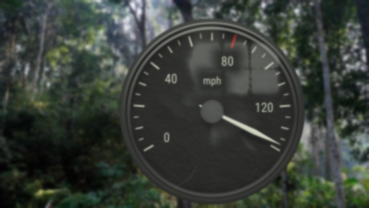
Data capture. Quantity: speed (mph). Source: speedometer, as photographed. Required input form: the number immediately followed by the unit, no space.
137.5mph
